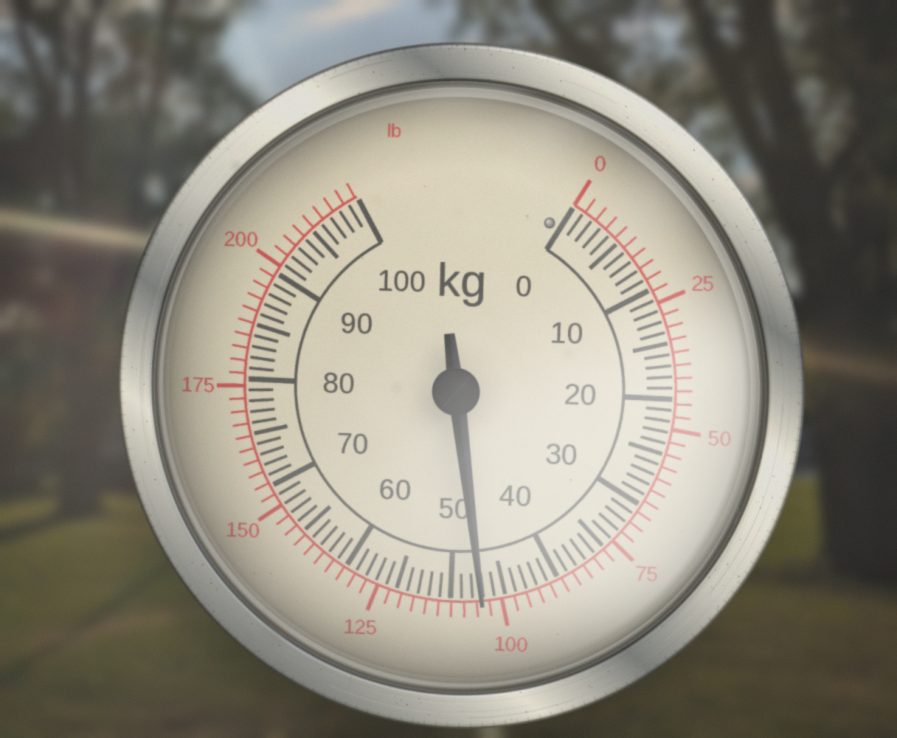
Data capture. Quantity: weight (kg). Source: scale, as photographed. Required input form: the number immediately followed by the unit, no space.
47kg
